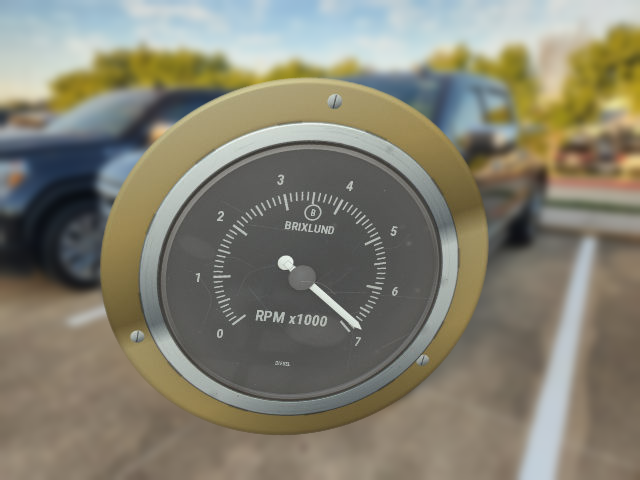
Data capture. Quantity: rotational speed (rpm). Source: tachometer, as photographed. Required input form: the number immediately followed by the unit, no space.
6800rpm
